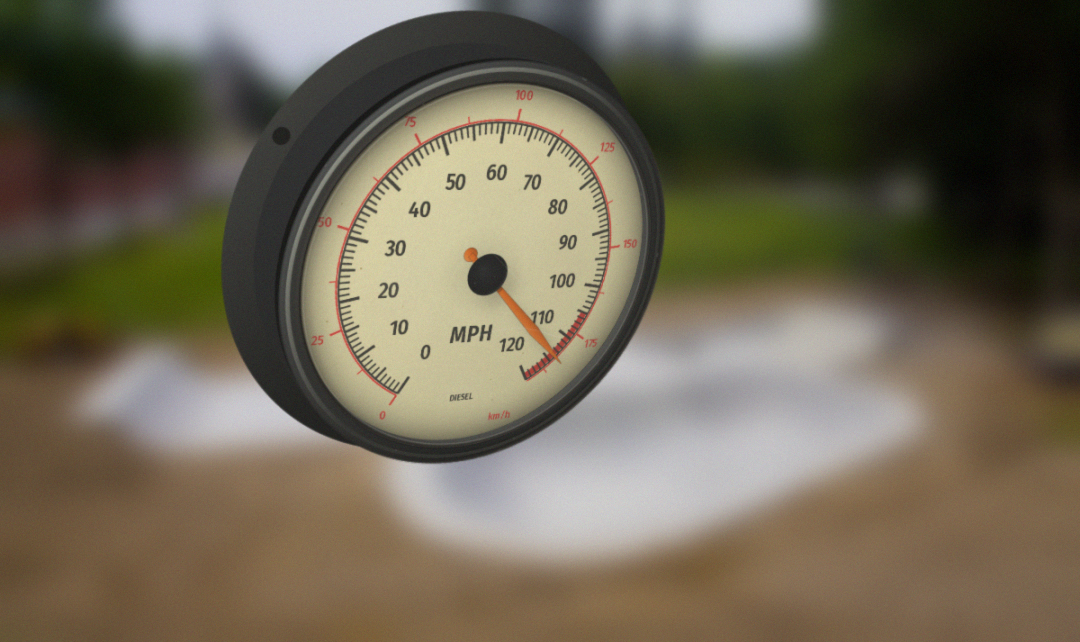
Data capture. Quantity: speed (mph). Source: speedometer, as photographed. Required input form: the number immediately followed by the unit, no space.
114mph
